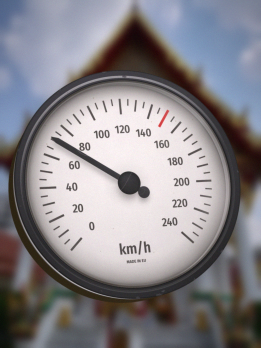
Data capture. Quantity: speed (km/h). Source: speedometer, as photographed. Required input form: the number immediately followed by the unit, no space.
70km/h
